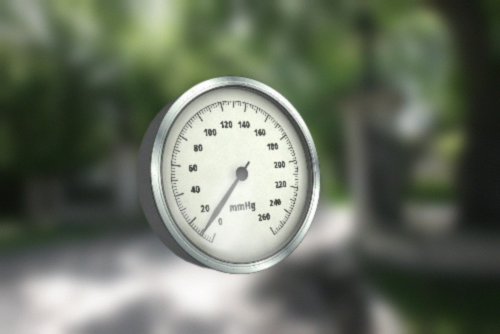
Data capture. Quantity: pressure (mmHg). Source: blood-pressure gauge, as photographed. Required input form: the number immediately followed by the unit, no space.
10mmHg
